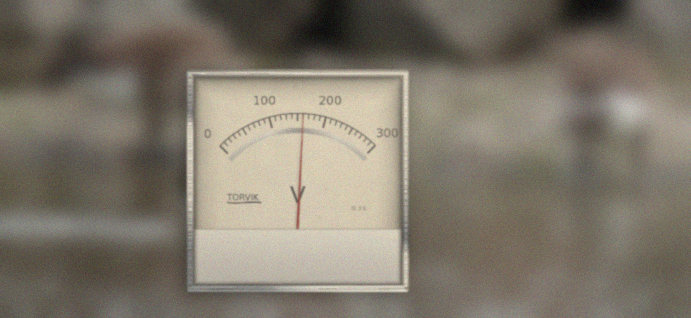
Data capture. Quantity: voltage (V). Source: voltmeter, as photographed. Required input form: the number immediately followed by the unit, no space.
160V
